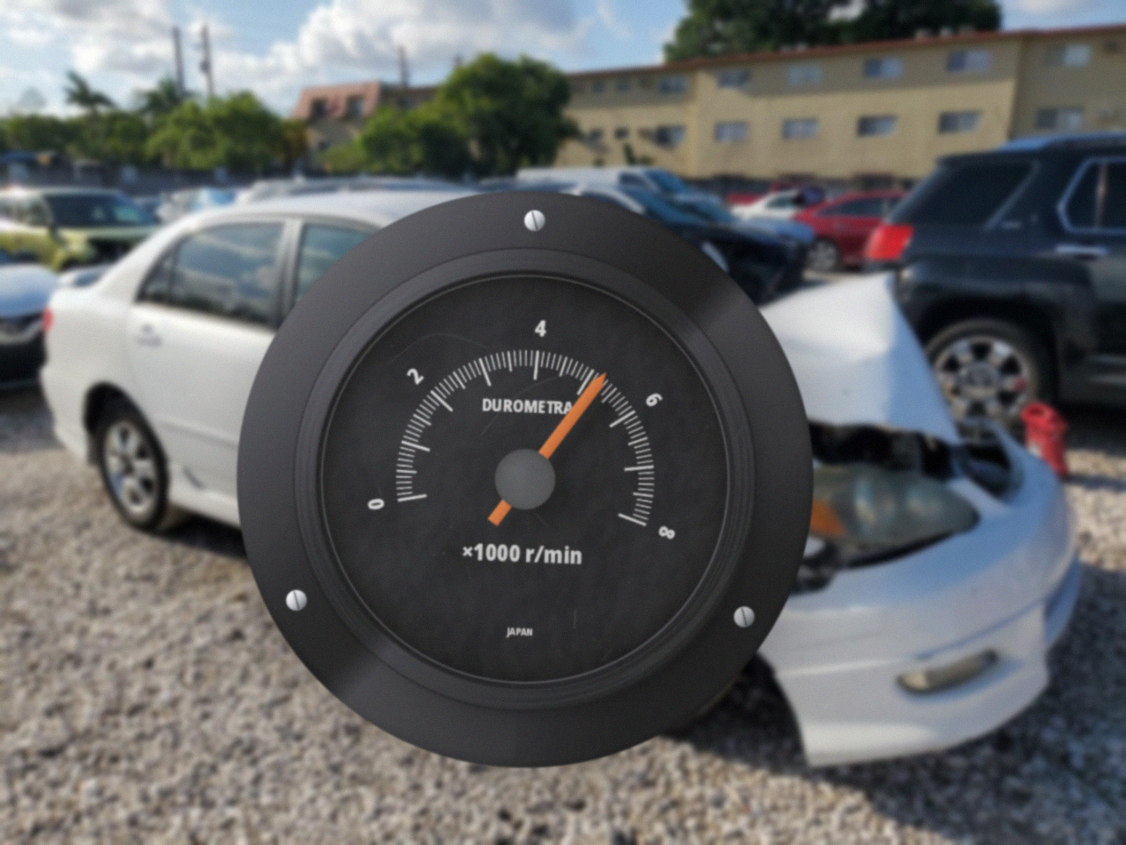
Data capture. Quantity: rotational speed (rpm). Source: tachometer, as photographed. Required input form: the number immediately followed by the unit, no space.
5200rpm
